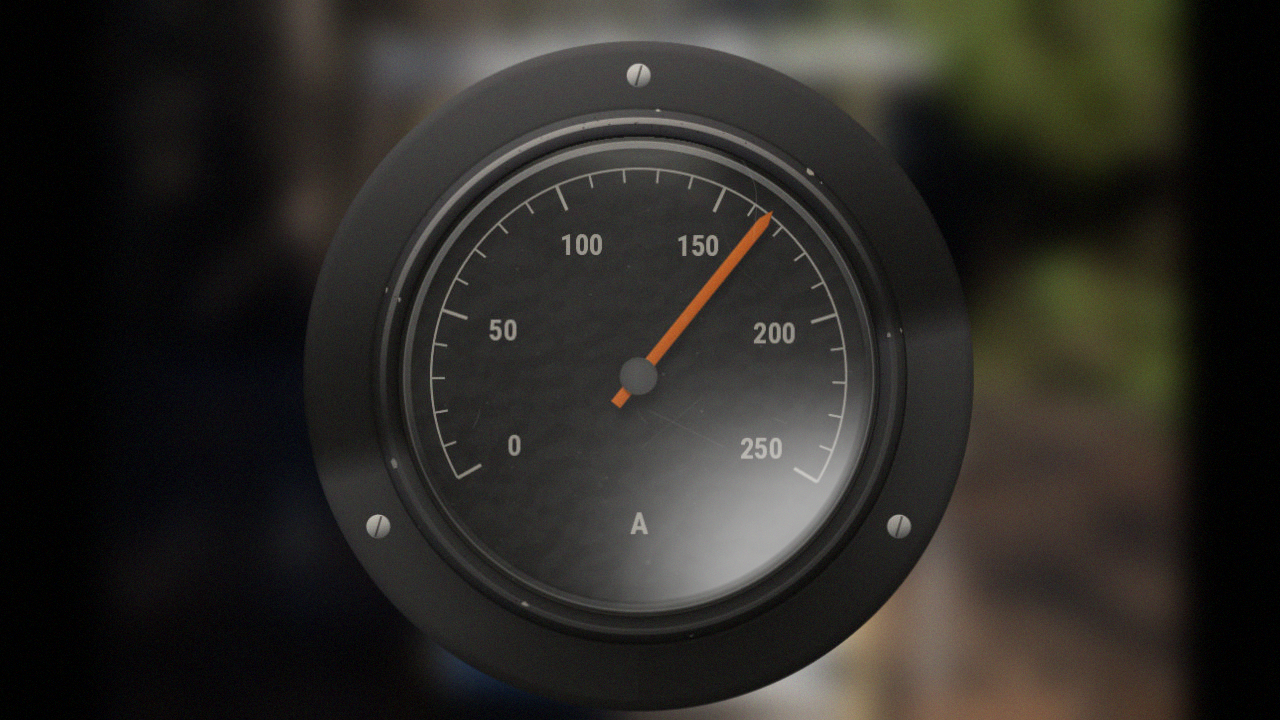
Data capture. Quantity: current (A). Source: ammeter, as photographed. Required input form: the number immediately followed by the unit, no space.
165A
